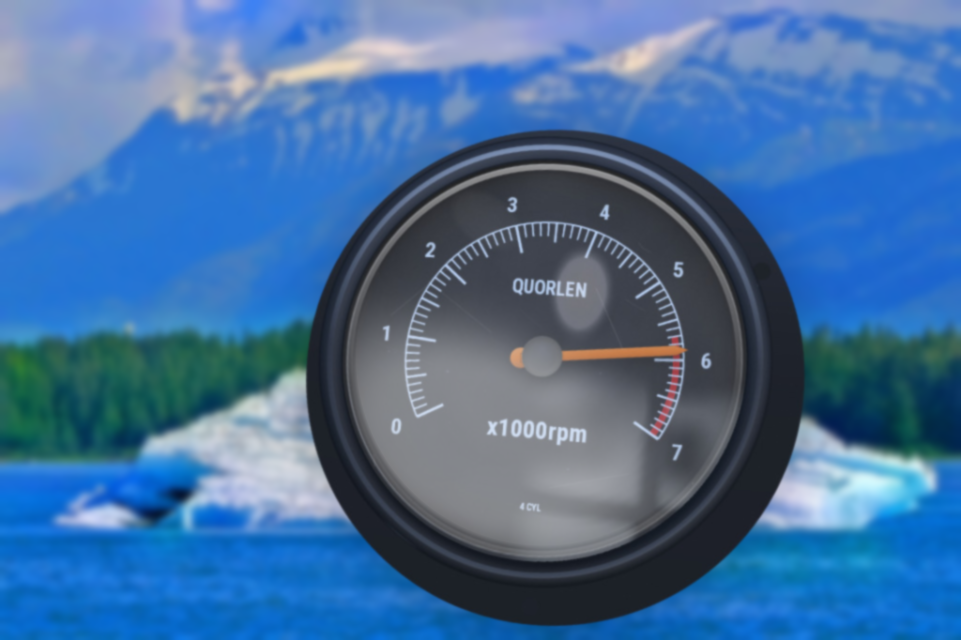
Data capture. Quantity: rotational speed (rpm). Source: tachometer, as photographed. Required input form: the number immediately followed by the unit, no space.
5900rpm
